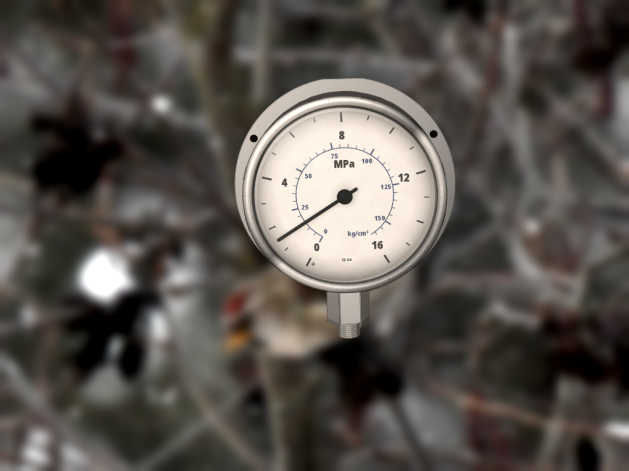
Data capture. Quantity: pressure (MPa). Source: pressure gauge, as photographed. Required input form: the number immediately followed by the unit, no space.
1.5MPa
